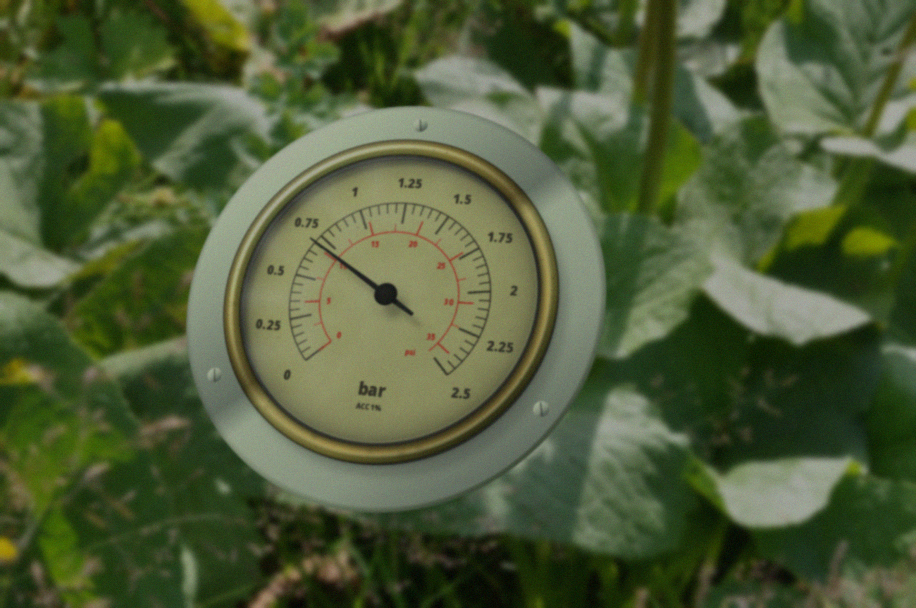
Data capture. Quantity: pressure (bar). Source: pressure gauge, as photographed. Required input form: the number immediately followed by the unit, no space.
0.7bar
